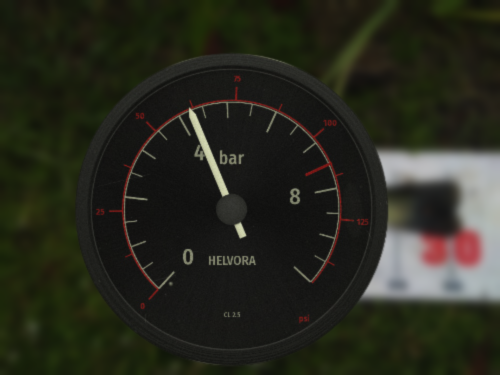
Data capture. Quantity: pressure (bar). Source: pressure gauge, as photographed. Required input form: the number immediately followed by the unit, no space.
4.25bar
